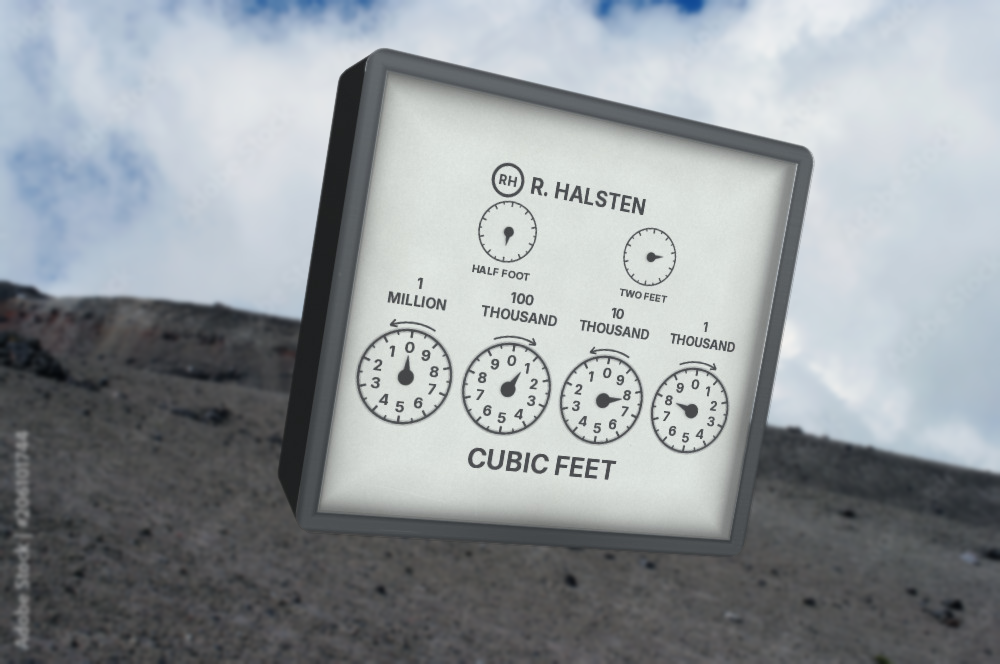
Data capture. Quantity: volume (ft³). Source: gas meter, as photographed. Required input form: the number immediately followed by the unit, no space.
7800ft³
